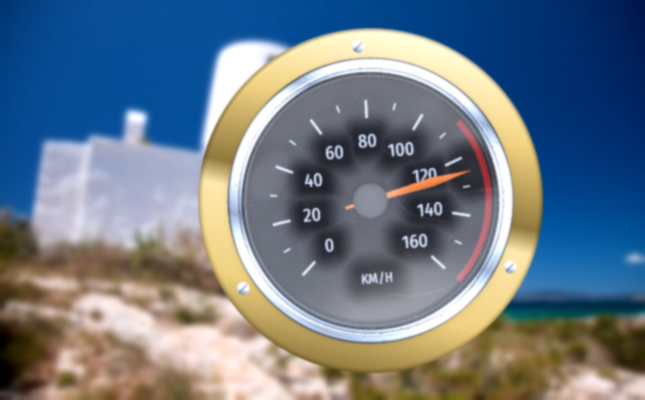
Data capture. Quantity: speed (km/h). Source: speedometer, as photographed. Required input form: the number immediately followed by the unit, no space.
125km/h
